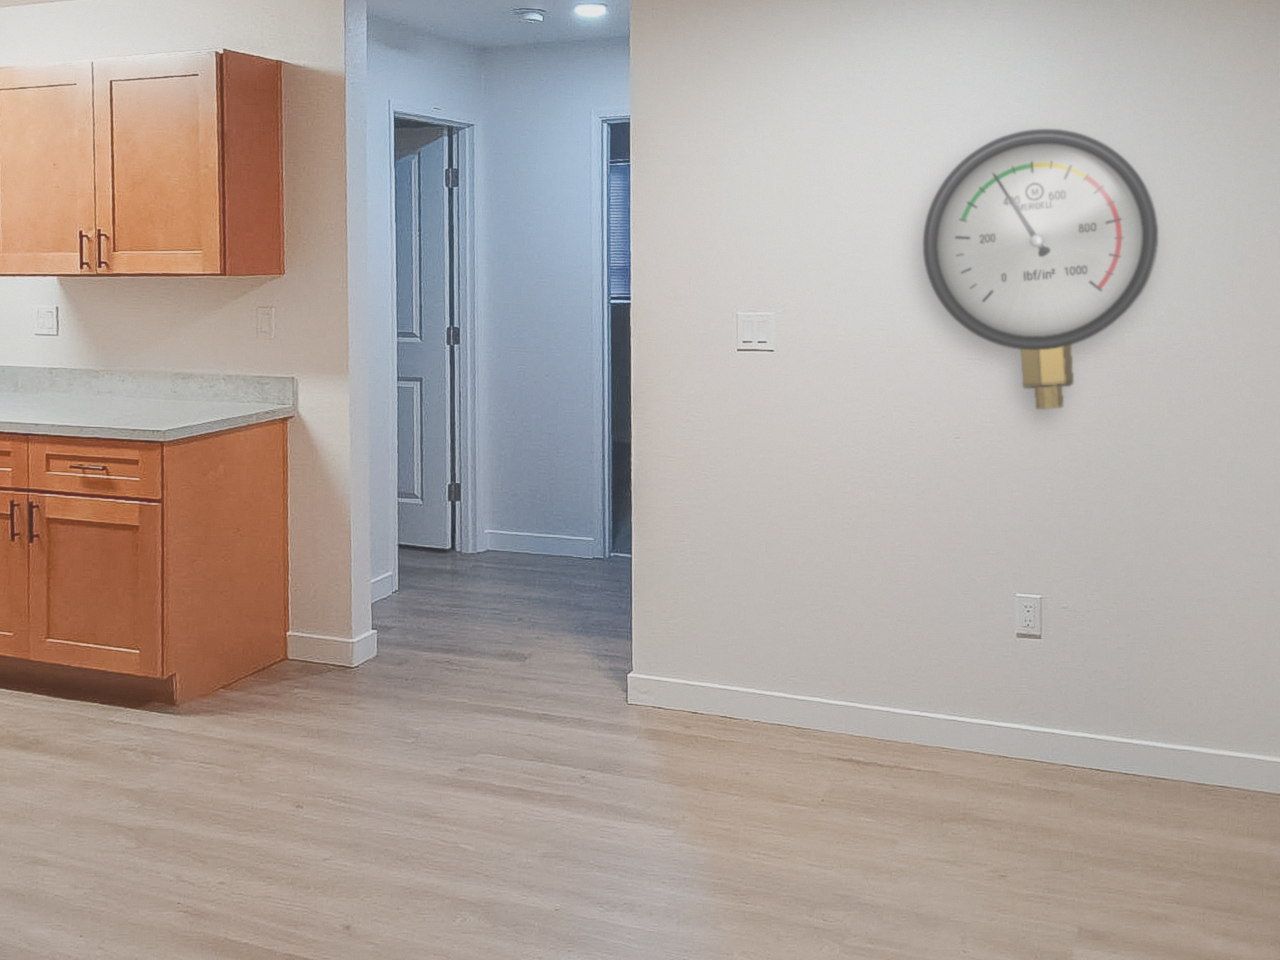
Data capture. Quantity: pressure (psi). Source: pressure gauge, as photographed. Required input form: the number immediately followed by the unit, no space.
400psi
